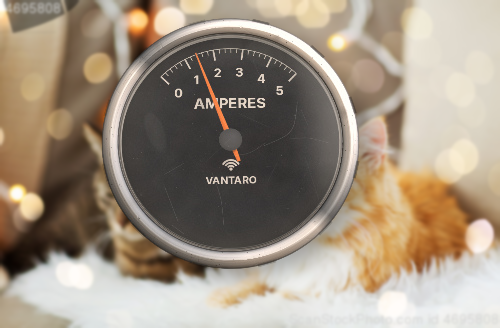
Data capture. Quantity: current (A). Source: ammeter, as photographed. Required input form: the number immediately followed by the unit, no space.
1.4A
